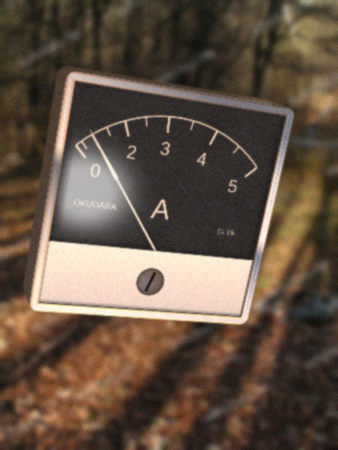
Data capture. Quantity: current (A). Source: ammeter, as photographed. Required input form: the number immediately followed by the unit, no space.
1A
